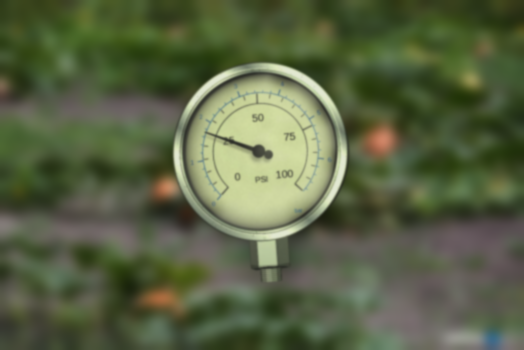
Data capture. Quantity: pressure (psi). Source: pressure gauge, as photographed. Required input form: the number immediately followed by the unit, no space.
25psi
